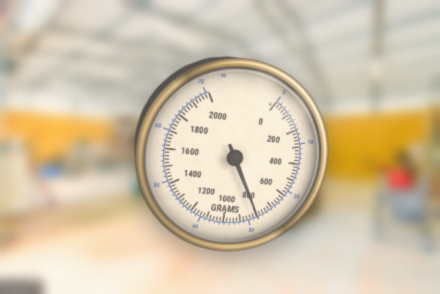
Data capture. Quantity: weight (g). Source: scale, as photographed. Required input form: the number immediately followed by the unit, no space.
800g
